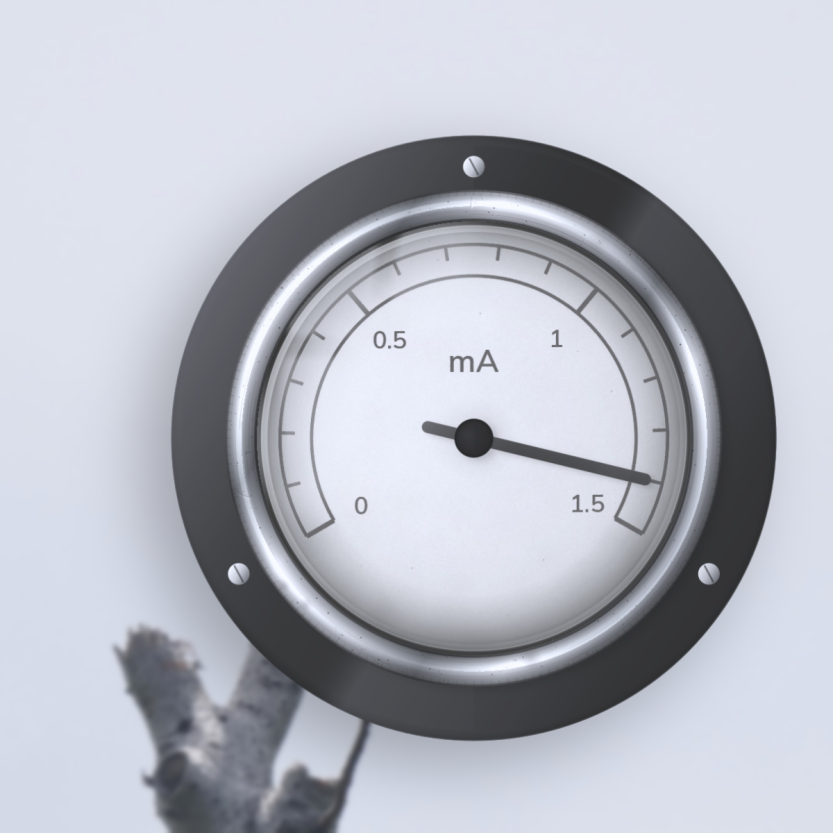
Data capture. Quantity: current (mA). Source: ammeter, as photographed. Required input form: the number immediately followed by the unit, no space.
1.4mA
